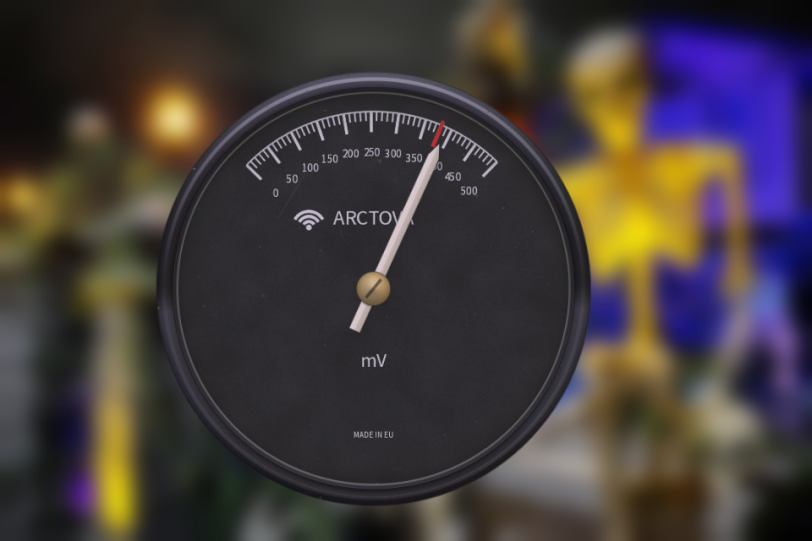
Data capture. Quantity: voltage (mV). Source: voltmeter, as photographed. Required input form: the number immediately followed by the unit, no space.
390mV
